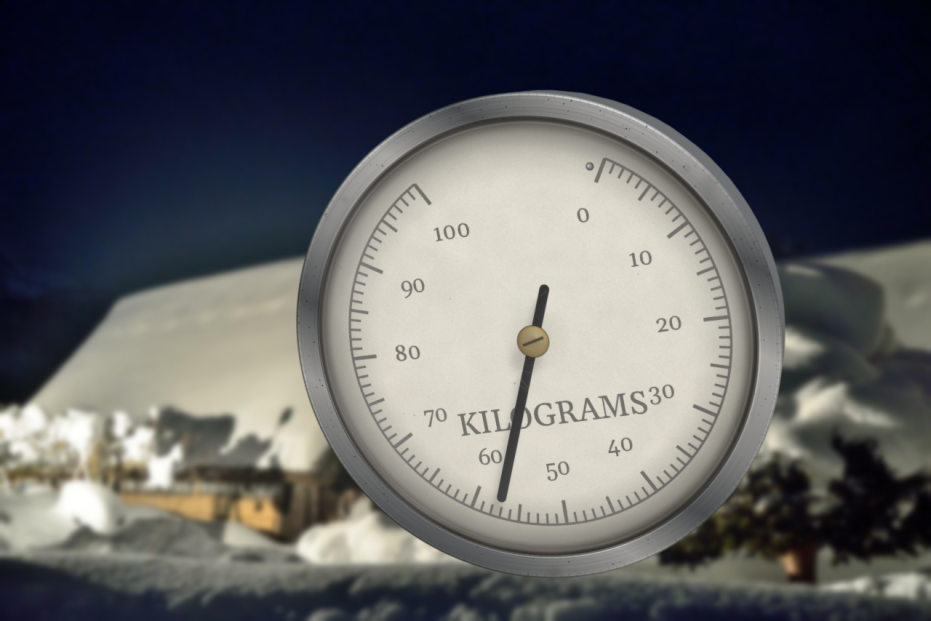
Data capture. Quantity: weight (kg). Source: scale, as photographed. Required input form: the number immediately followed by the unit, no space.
57kg
